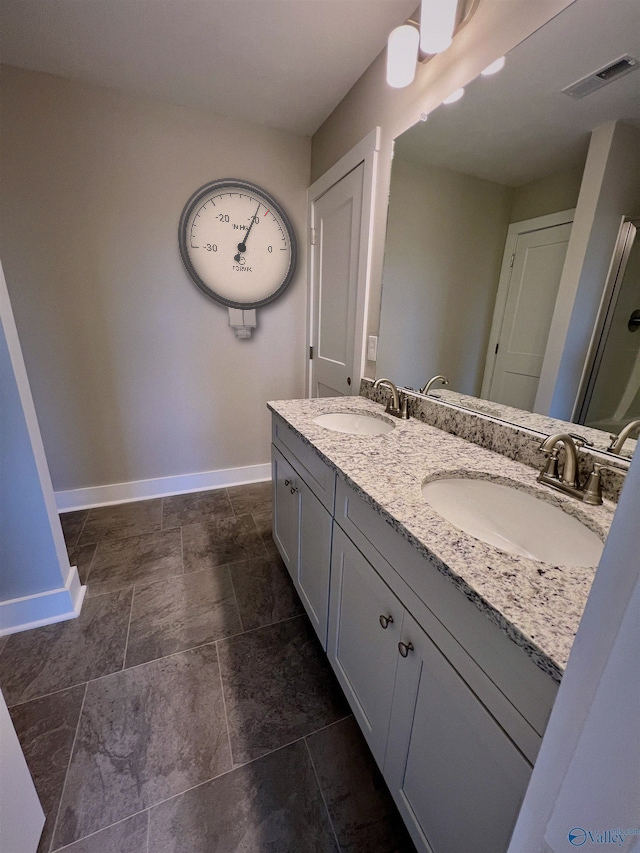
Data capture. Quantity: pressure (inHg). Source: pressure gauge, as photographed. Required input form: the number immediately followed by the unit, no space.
-10inHg
